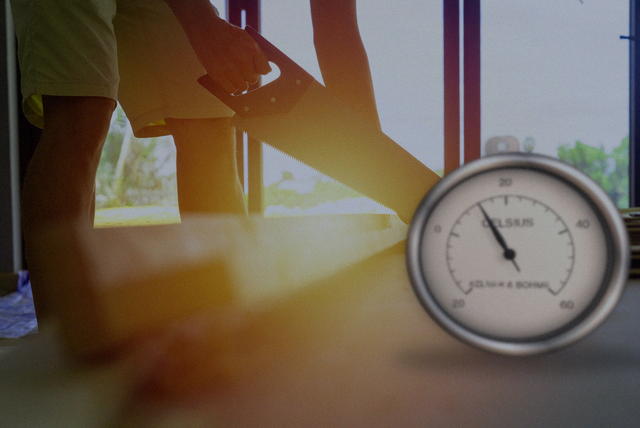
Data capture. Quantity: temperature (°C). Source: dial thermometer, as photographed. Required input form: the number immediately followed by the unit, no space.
12°C
